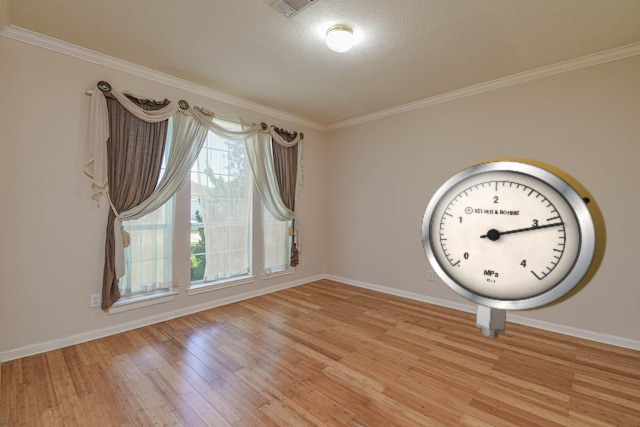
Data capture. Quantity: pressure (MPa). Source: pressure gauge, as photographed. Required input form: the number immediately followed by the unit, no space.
3.1MPa
